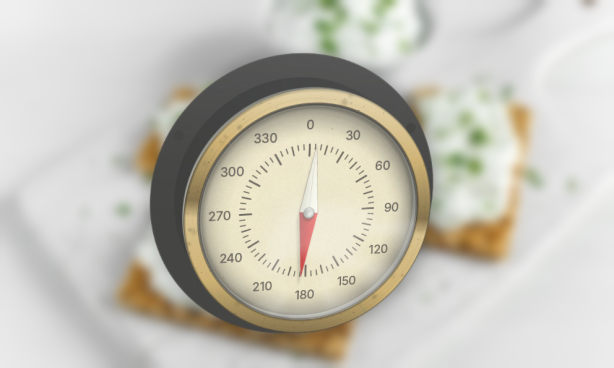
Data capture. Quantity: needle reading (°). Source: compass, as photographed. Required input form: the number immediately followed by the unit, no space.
185°
